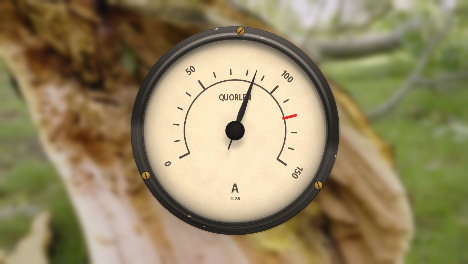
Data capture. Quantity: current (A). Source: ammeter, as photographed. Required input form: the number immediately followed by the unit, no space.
85A
